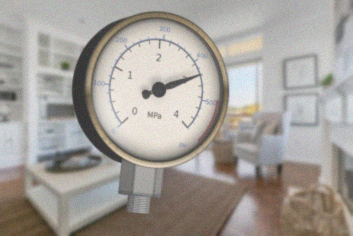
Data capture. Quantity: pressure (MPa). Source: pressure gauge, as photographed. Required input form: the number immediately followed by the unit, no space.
3MPa
